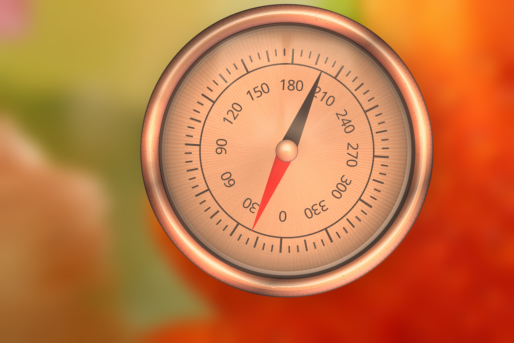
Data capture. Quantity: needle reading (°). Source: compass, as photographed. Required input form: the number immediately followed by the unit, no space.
20°
